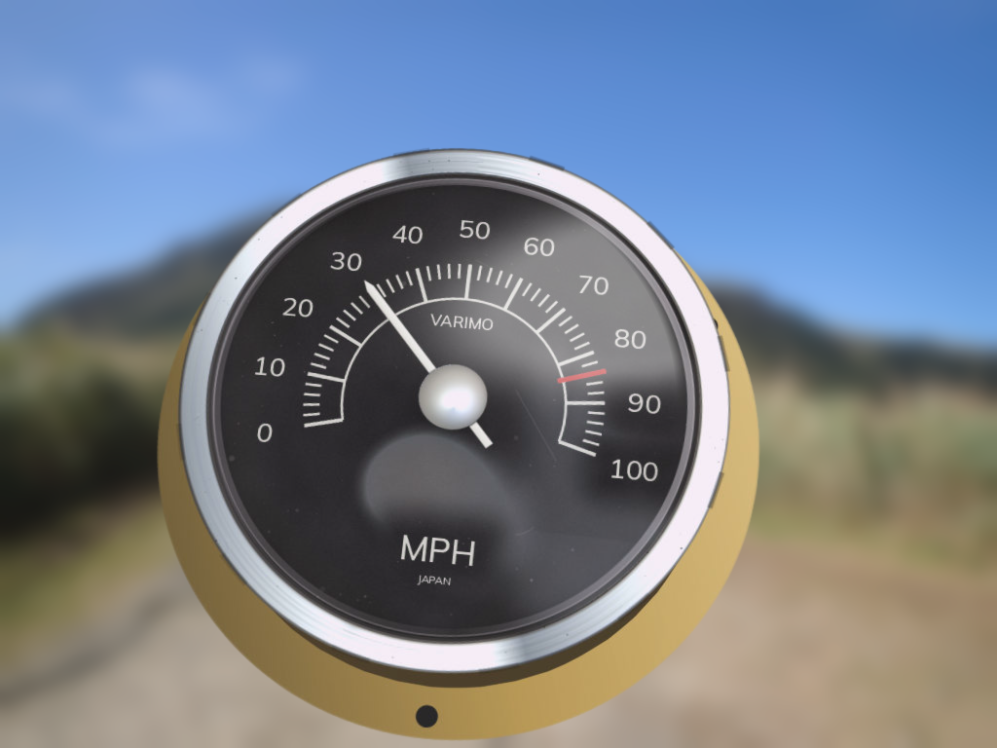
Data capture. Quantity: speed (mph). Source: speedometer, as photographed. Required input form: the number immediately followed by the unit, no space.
30mph
